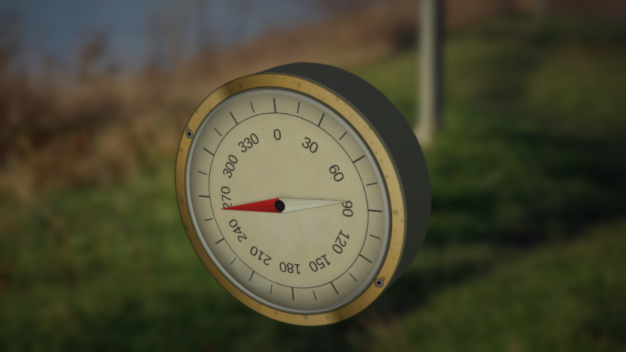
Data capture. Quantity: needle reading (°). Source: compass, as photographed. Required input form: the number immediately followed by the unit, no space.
262.5°
